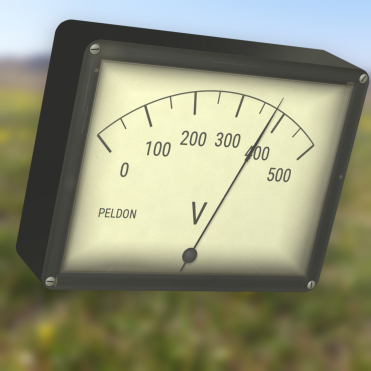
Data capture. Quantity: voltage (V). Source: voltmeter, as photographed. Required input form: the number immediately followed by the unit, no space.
375V
